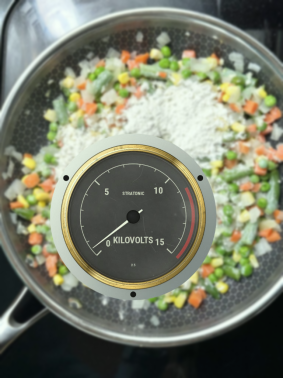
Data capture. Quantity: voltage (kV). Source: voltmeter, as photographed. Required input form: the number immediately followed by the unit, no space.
0.5kV
